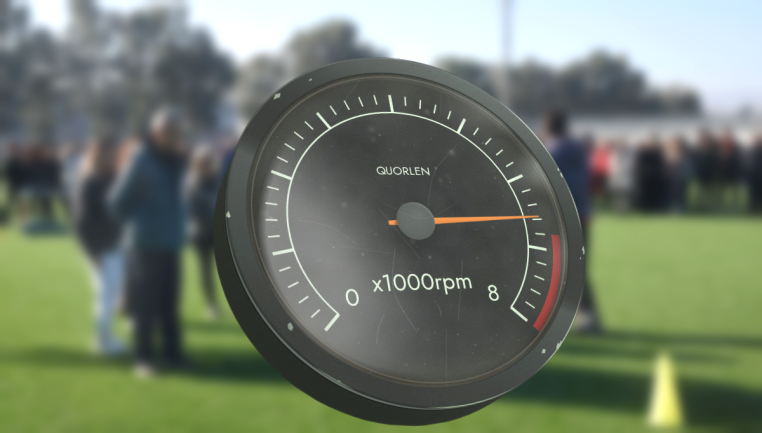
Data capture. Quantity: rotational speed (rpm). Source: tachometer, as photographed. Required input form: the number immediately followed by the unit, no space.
6600rpm
